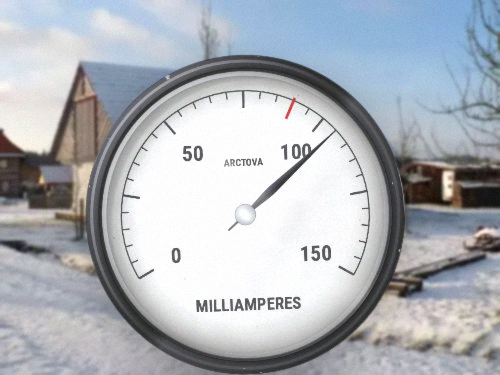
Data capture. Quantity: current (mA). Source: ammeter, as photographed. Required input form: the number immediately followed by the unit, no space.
105mA
